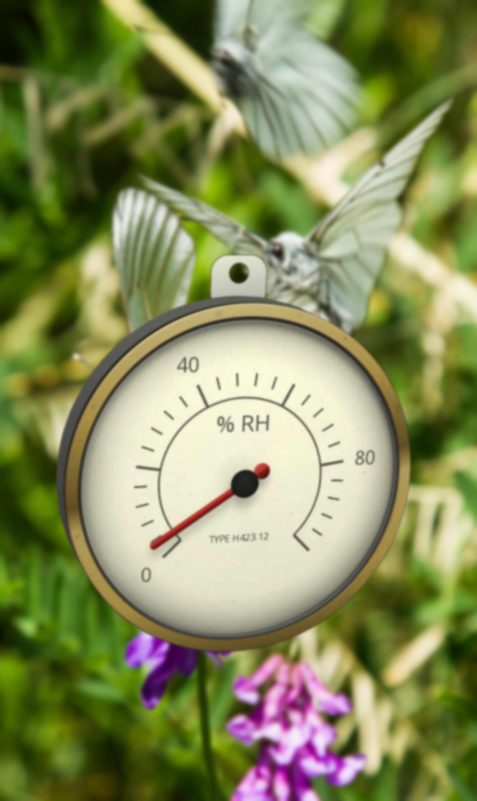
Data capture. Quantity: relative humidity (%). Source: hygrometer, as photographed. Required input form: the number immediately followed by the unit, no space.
4%
